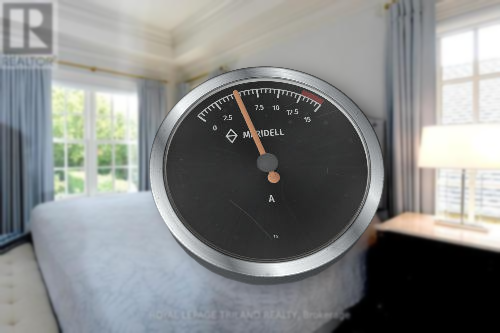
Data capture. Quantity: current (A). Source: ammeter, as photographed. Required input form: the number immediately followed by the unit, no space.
5A
